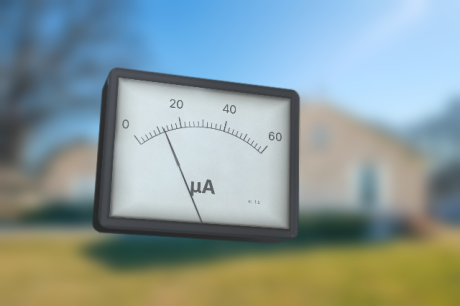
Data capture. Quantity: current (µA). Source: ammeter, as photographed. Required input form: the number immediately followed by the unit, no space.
12µA
